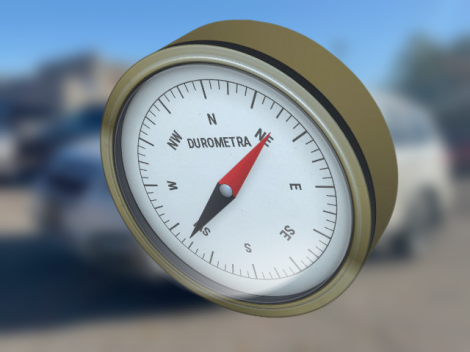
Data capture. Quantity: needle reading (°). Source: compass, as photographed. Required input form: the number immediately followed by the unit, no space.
47.5°
